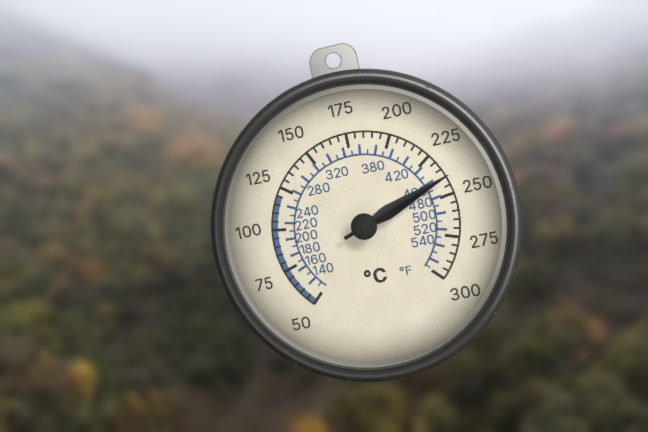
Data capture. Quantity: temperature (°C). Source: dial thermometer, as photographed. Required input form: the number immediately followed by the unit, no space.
240°C
